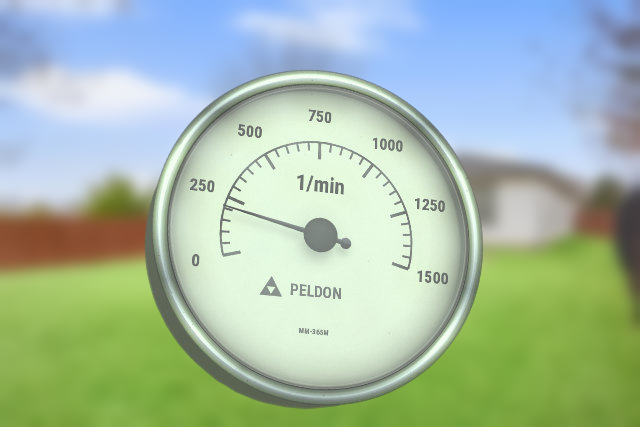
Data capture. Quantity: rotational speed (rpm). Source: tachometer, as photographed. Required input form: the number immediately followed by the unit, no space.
200rpm
